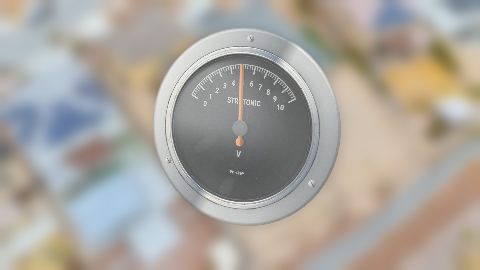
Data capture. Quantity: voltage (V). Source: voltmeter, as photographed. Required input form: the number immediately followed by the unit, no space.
5V
